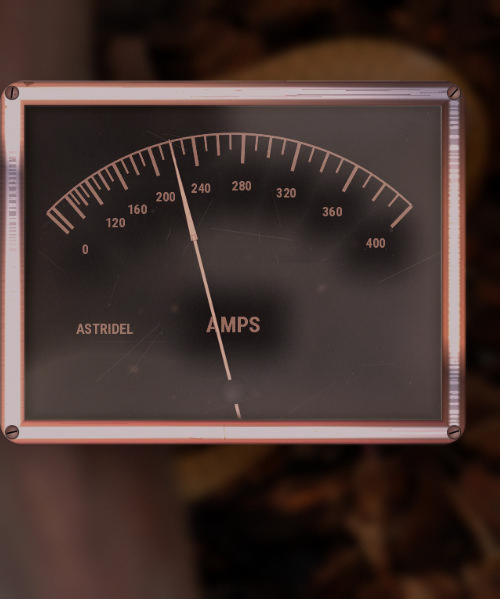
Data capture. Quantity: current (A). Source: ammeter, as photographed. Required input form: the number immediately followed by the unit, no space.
220A
